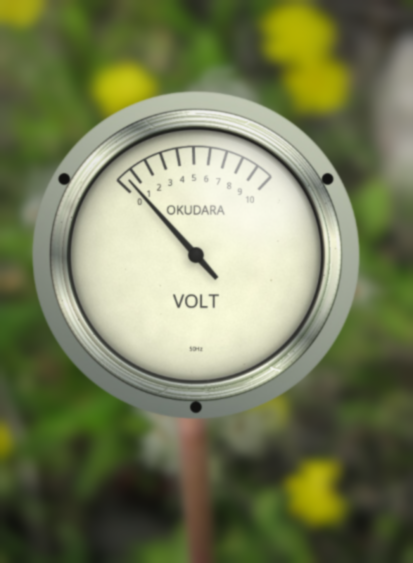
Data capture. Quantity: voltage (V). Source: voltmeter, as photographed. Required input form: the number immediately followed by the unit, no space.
0.5V
